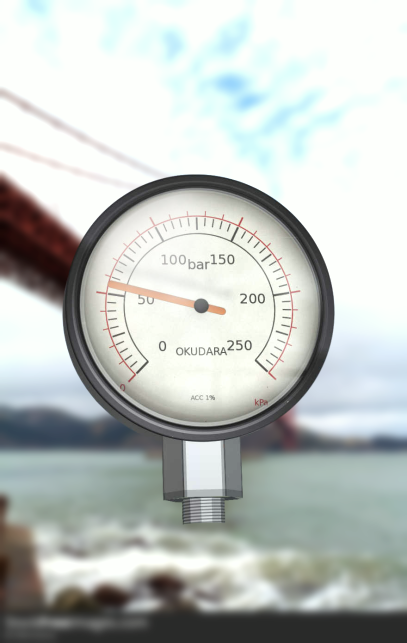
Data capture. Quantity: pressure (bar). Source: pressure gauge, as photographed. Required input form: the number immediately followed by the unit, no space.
55bar
